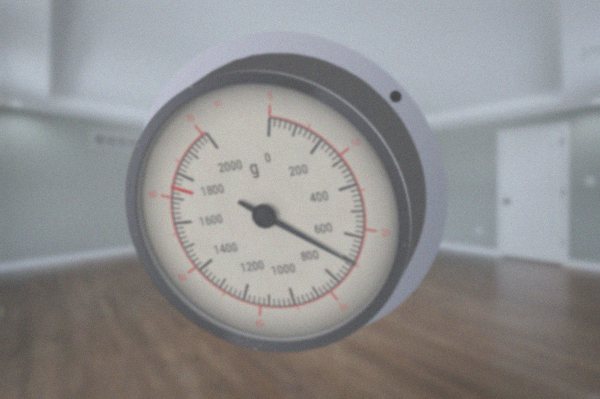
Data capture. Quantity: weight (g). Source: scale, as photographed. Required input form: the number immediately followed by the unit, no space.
700g
